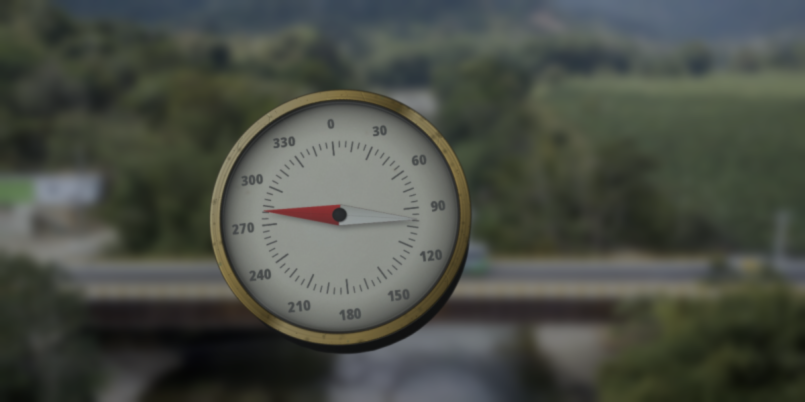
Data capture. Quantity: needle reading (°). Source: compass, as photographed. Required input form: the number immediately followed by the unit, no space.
280°
